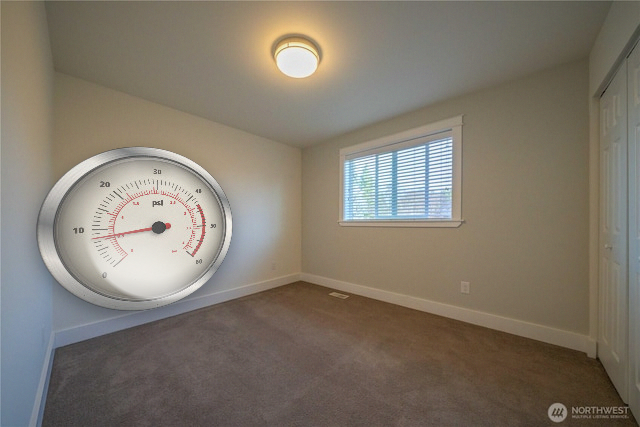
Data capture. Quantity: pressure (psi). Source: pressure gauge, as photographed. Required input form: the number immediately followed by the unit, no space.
8psi
